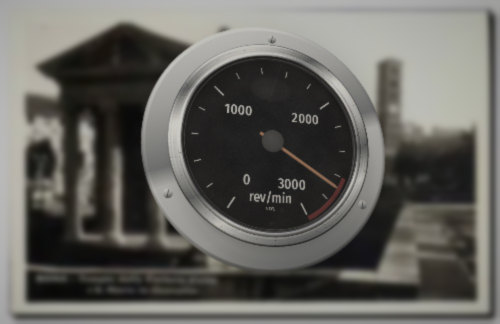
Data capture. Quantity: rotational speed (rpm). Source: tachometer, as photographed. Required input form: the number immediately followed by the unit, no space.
2700rpm
